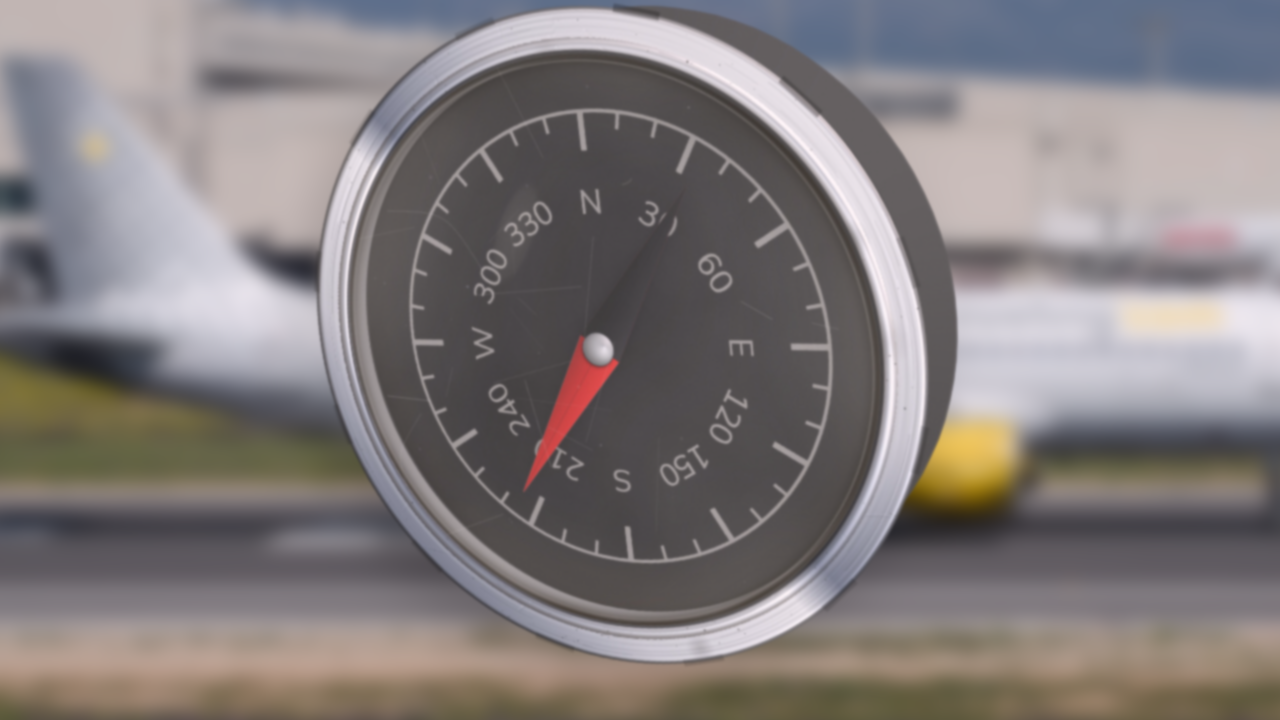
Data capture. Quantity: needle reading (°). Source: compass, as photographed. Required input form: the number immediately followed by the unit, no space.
215°
